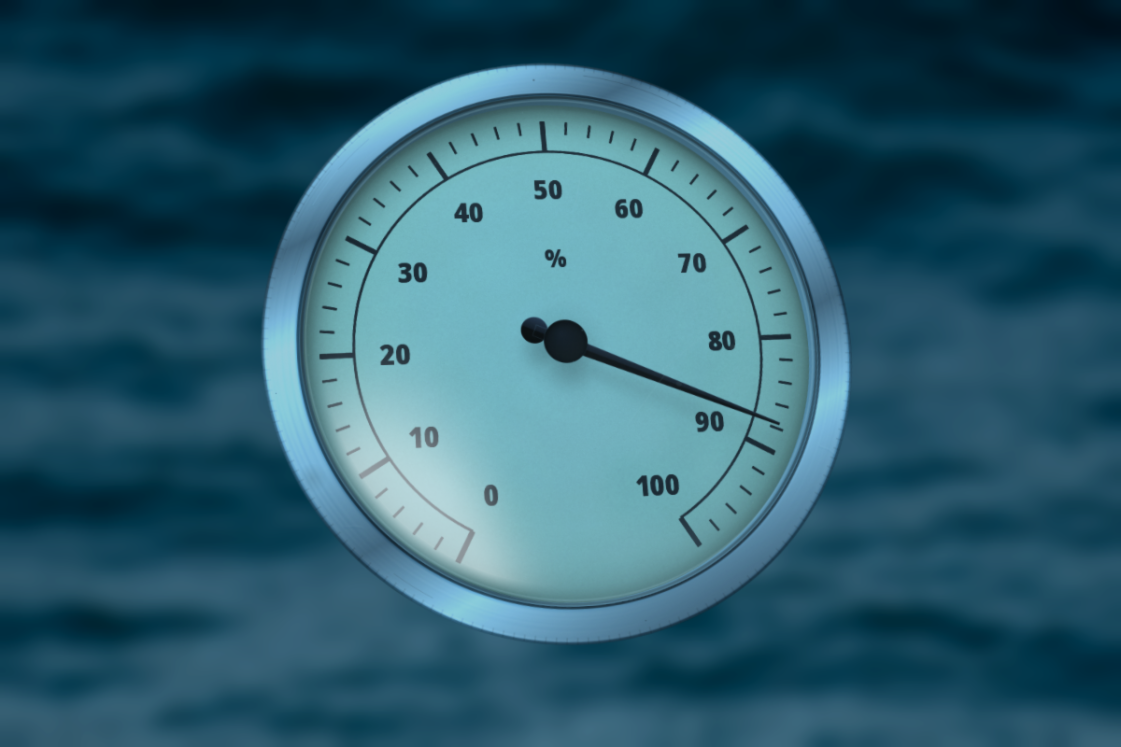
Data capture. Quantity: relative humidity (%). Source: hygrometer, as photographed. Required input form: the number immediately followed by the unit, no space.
88%
